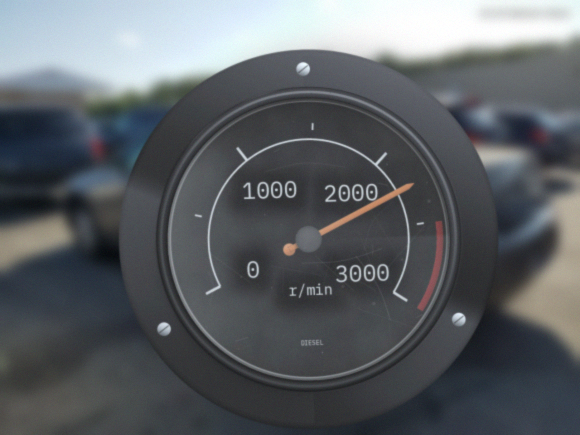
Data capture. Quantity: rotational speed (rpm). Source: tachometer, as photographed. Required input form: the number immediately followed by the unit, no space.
2250rpm
